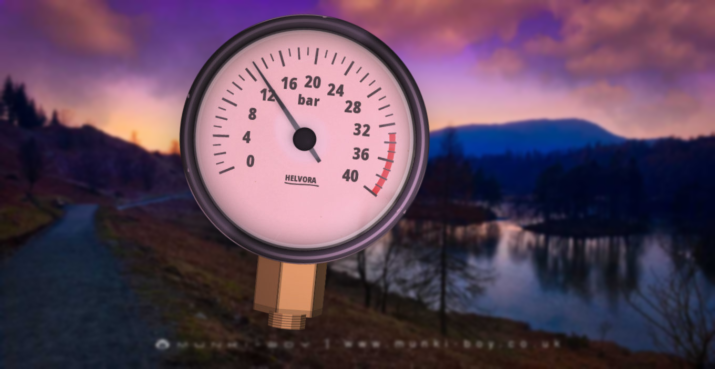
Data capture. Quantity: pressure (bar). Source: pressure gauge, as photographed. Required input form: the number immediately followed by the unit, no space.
13bar
